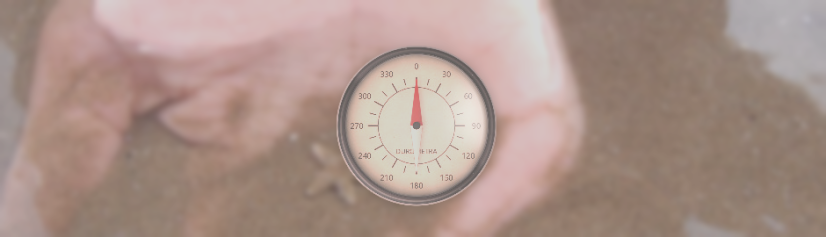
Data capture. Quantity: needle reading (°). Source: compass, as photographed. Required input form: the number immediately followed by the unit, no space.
0°
